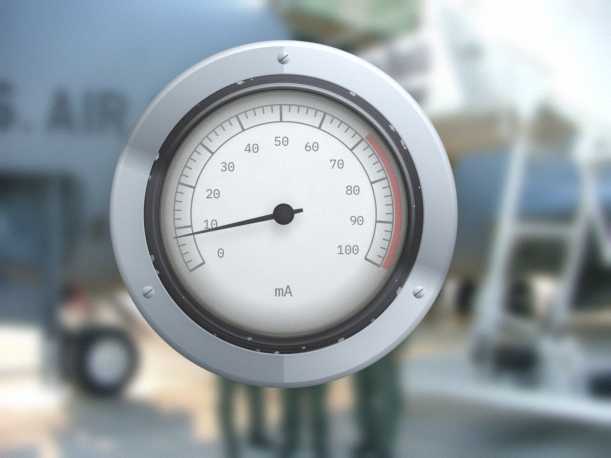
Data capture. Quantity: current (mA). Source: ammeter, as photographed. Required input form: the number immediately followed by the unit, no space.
8mA
